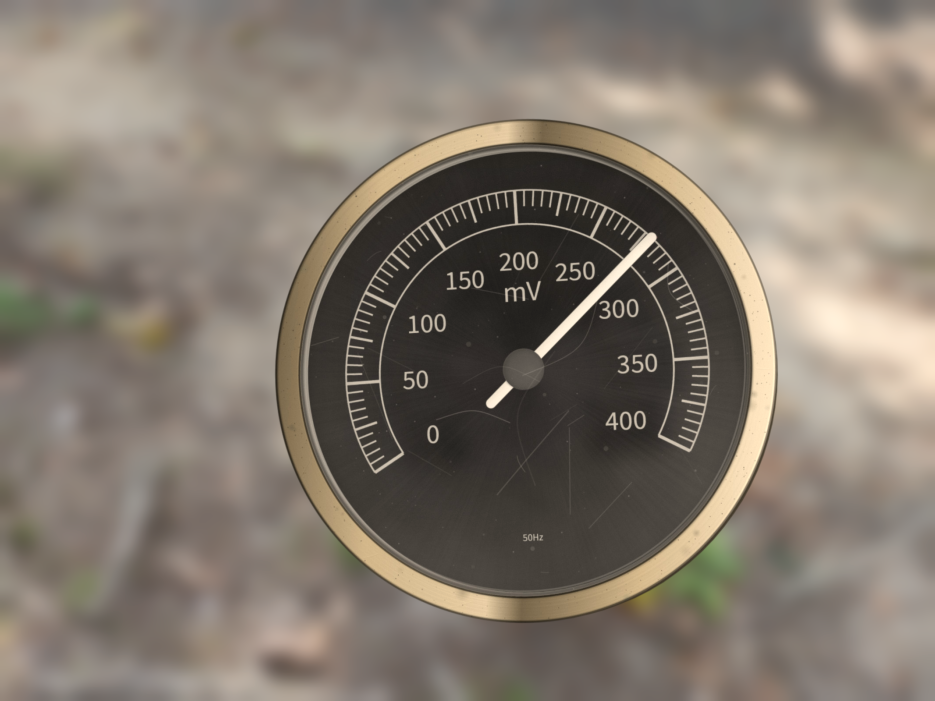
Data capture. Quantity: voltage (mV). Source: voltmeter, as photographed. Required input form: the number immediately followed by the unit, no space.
280mV
